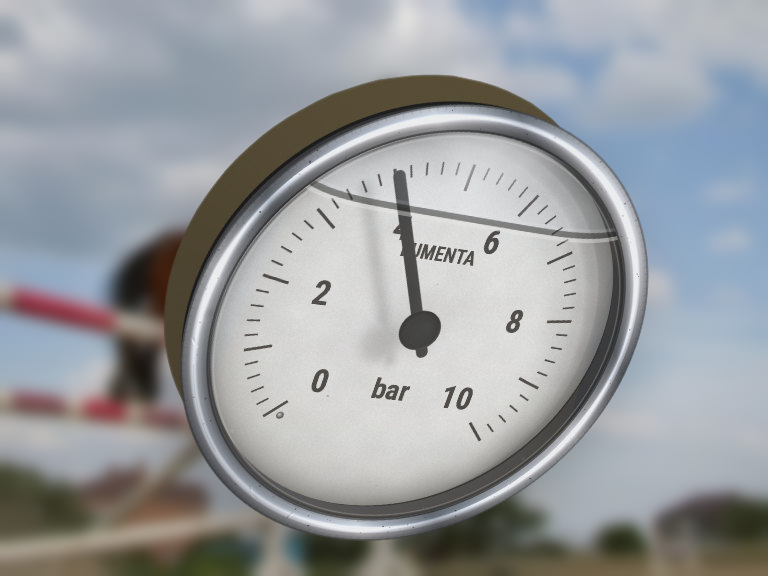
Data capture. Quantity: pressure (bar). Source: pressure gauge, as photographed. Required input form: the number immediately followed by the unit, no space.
4bar
